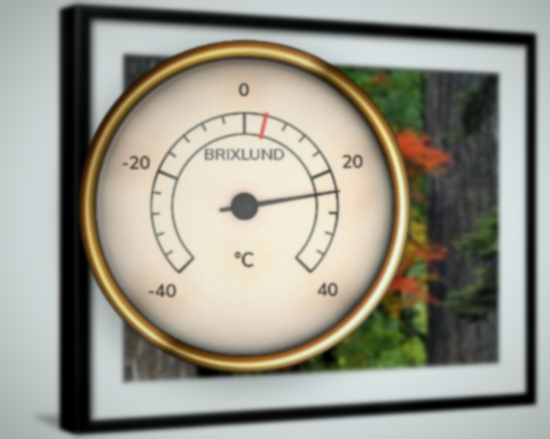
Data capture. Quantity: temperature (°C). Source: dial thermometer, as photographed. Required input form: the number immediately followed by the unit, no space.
24°C
